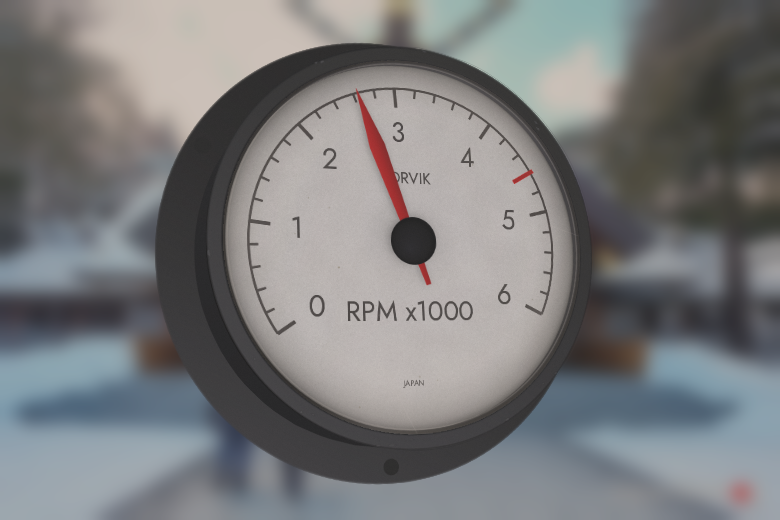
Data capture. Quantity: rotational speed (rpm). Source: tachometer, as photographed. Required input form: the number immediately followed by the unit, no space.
2600rpm
